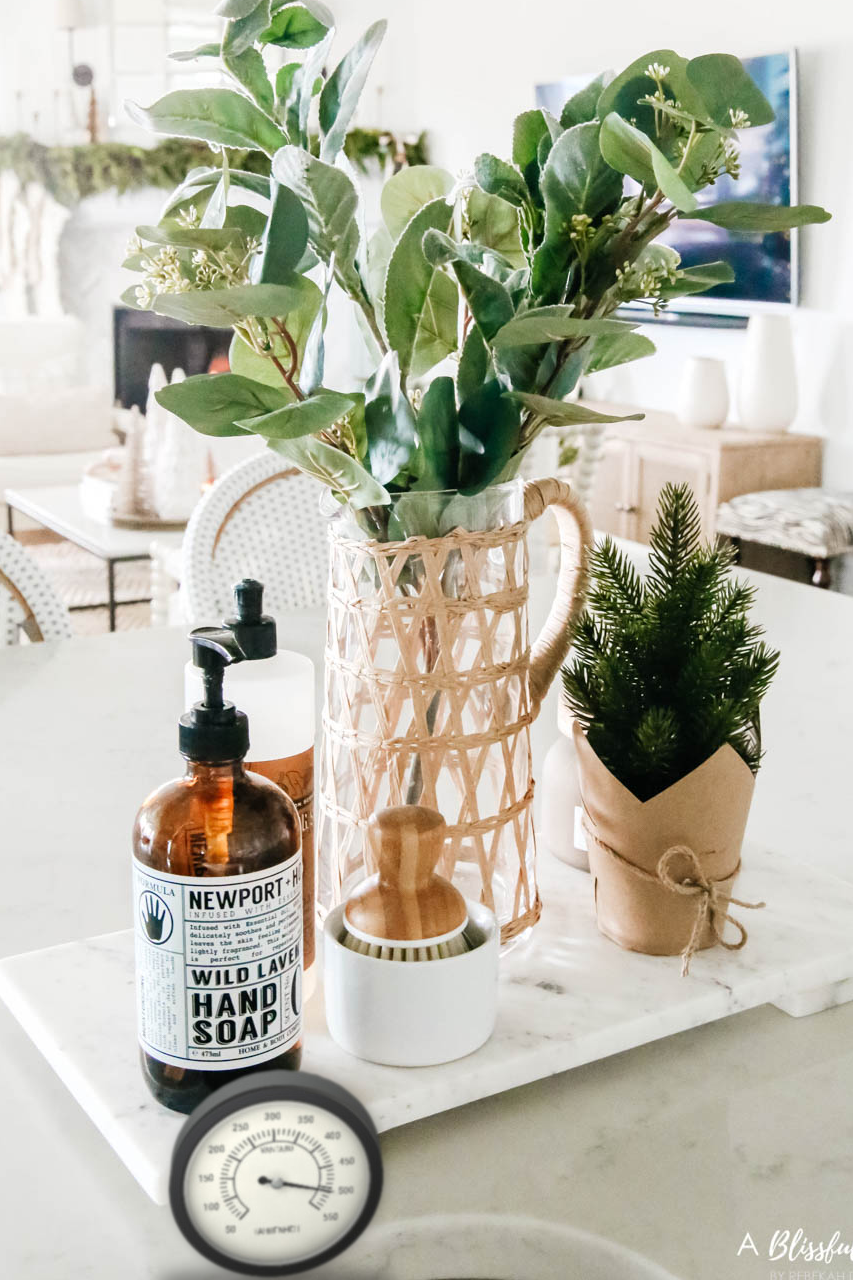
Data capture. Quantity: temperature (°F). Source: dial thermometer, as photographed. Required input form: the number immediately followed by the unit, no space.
500°F
